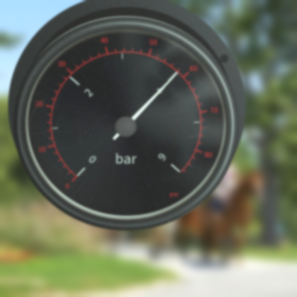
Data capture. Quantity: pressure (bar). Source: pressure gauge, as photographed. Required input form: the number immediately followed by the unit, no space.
4bar
